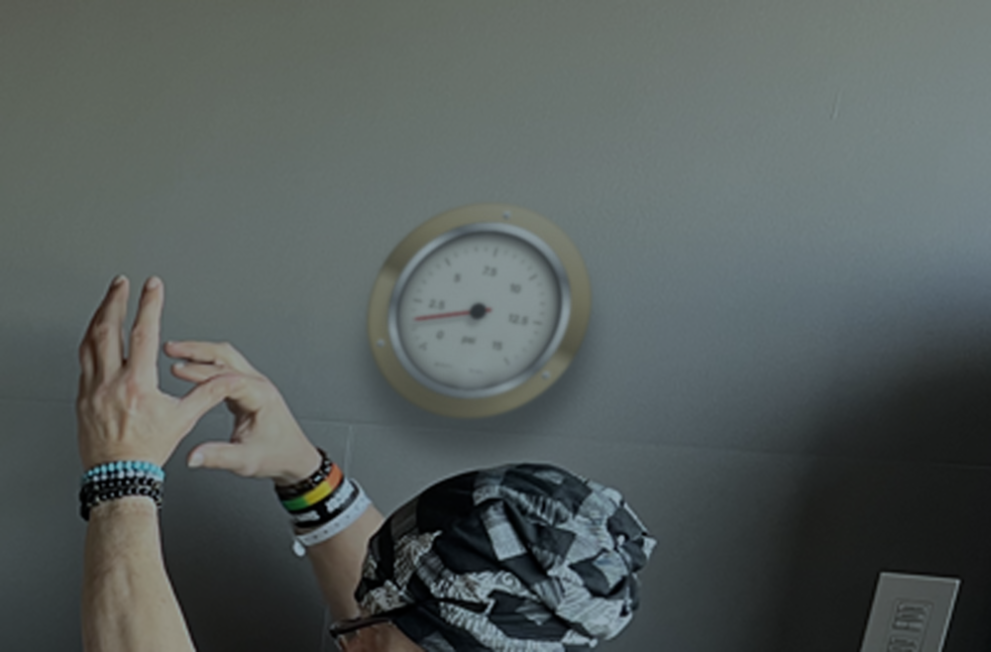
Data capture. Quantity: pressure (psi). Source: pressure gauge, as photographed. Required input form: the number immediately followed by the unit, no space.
1.5psi
